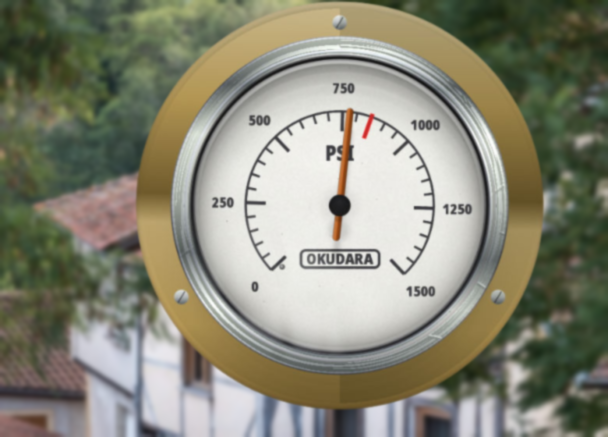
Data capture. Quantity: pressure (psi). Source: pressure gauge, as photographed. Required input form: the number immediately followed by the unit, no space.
775psi
